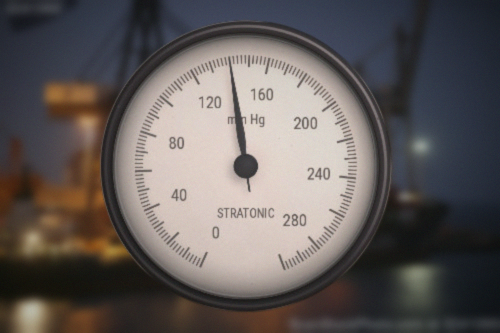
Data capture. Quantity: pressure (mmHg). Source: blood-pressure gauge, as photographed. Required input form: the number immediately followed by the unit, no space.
140mmHg
